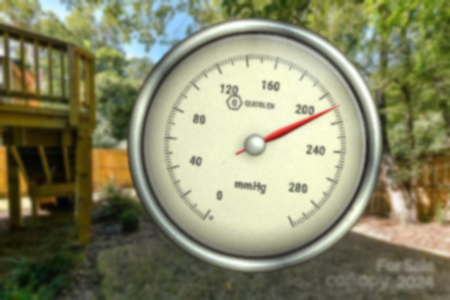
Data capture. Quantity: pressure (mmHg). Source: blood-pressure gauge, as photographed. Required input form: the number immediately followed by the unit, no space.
210mmHg
